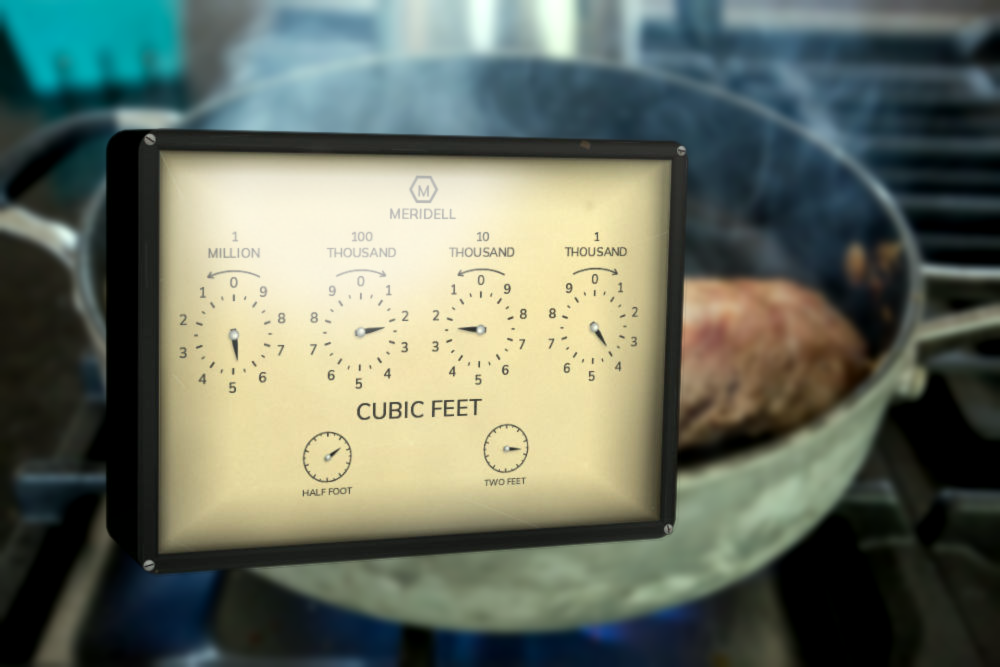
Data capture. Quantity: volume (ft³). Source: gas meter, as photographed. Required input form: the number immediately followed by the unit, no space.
522400ft³
